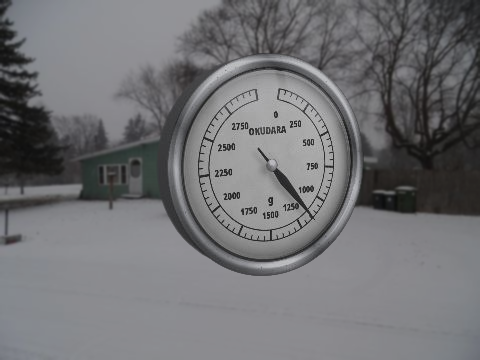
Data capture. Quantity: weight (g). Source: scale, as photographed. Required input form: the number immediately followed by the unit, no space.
1150g
